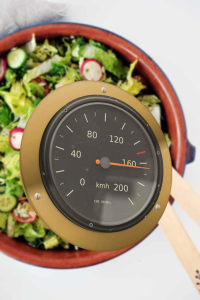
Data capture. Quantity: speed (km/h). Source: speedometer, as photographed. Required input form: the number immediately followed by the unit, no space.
165km/h
